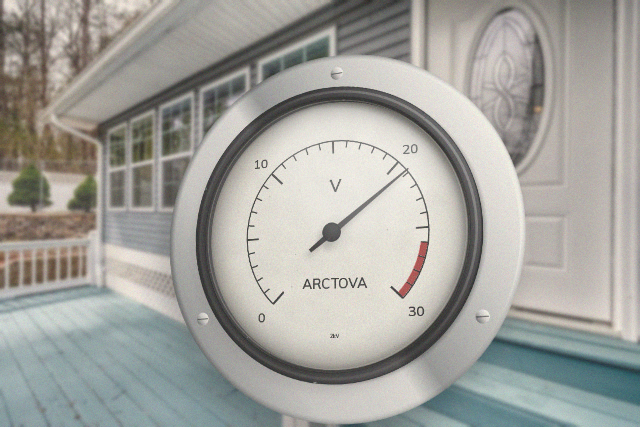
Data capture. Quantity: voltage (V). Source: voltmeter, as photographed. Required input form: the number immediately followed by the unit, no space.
21V
